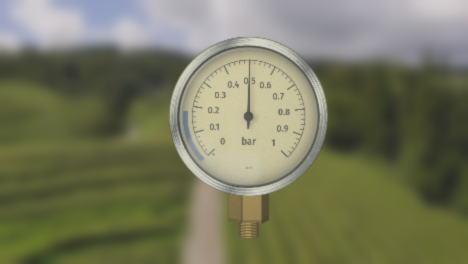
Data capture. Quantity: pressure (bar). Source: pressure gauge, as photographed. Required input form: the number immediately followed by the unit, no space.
0.5bar
